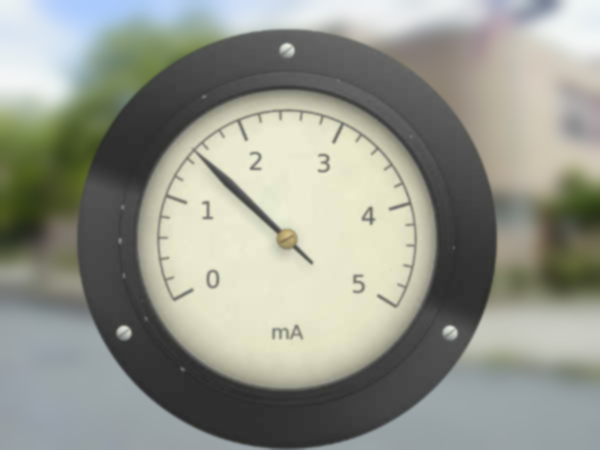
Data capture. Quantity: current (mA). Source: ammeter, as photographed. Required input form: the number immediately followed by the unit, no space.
1.5mA
